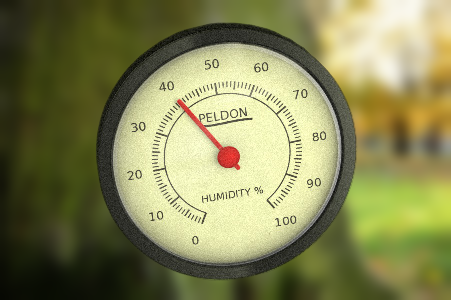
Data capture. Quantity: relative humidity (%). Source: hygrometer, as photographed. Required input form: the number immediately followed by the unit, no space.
40%
